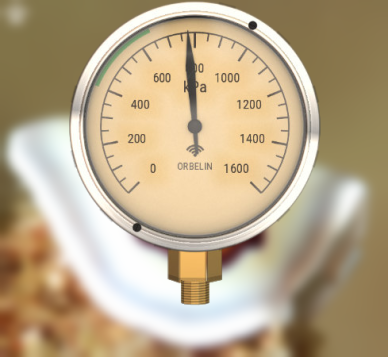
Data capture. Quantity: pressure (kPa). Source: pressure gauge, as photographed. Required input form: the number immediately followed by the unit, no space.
775kPa
